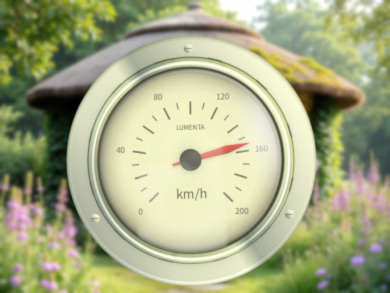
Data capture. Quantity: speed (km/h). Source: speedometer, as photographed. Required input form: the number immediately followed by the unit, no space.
155km/h
